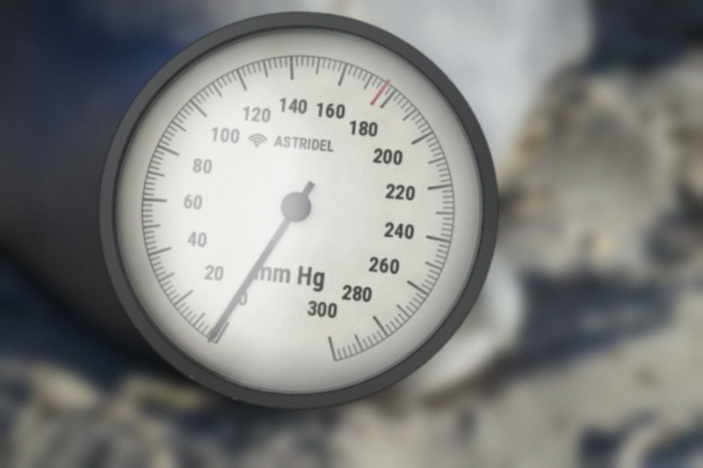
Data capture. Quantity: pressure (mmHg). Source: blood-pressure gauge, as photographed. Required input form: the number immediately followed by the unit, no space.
2mmHg
